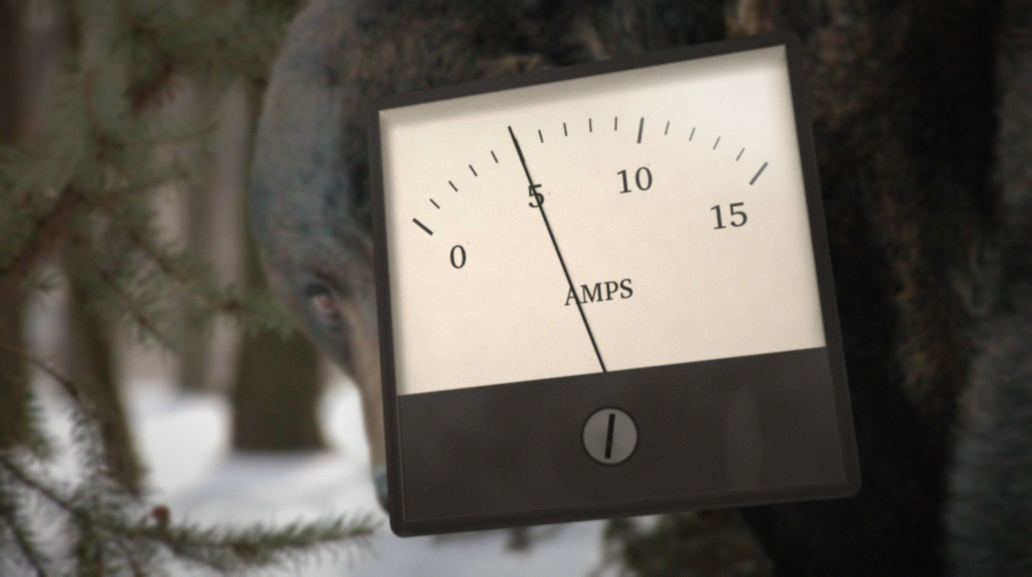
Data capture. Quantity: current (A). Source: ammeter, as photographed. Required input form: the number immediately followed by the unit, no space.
5A
